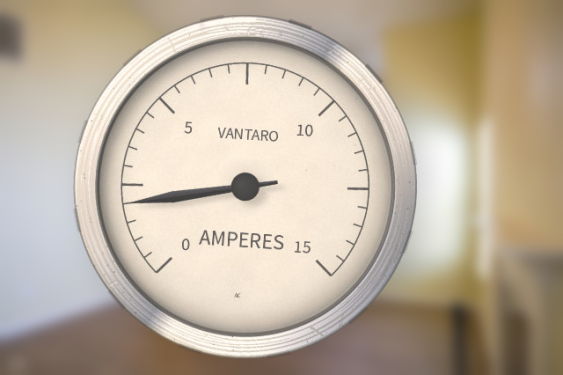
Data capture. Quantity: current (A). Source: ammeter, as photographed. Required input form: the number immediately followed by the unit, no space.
2A
